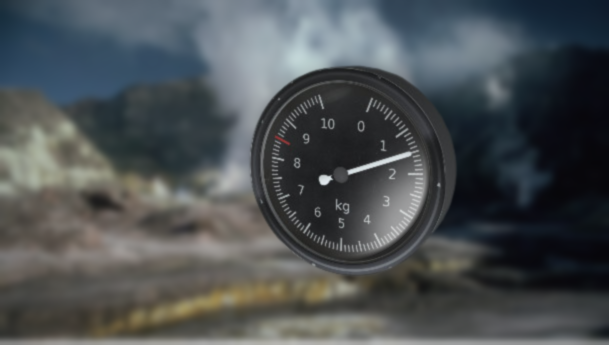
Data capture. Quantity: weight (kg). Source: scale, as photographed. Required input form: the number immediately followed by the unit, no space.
1.5kg
